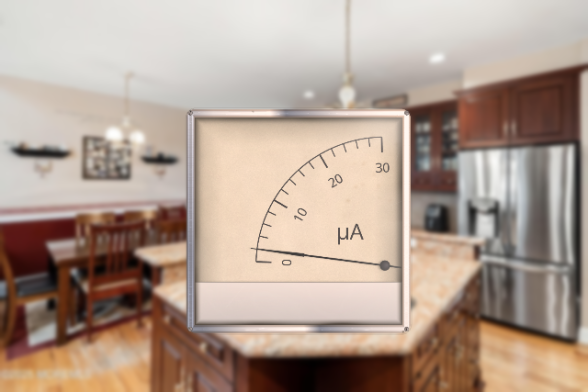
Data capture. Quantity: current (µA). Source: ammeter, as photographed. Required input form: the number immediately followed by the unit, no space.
2µA
